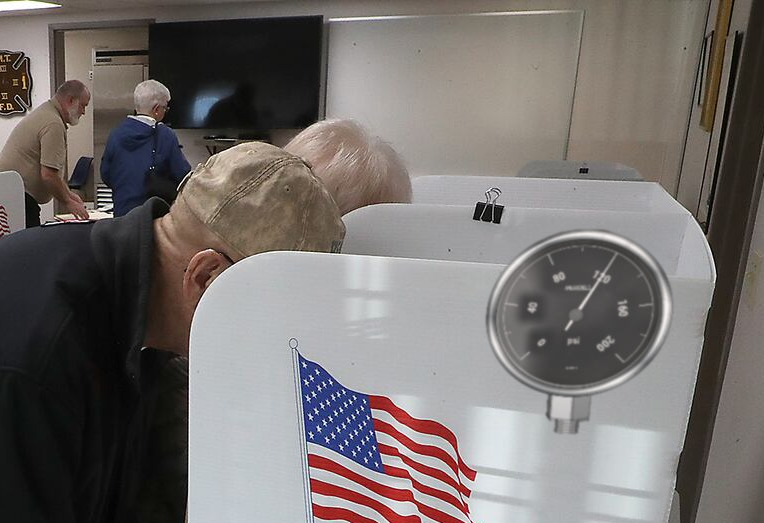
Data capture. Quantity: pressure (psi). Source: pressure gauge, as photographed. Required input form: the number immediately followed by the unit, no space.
120psi
